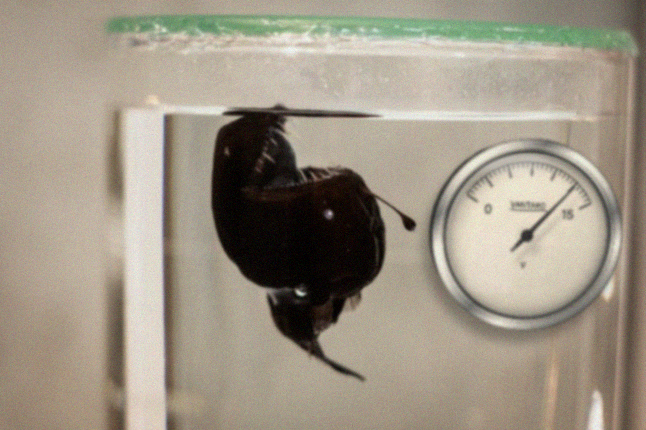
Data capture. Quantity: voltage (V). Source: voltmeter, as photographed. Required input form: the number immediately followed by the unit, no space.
12.5V
